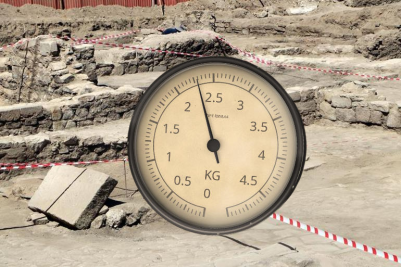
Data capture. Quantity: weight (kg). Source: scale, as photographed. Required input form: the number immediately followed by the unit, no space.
2.3kg
